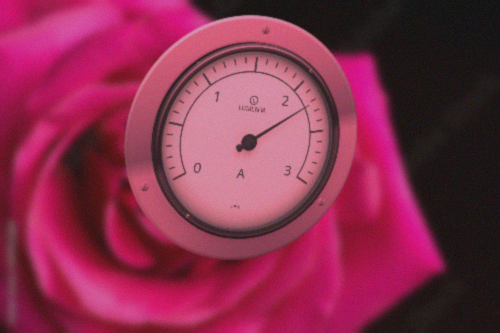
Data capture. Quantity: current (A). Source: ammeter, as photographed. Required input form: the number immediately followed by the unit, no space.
2.2A
